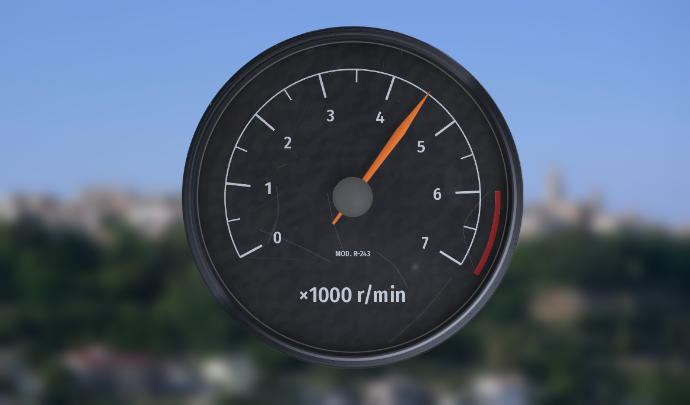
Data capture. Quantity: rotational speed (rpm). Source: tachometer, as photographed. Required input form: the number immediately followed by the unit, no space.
4500rpm
